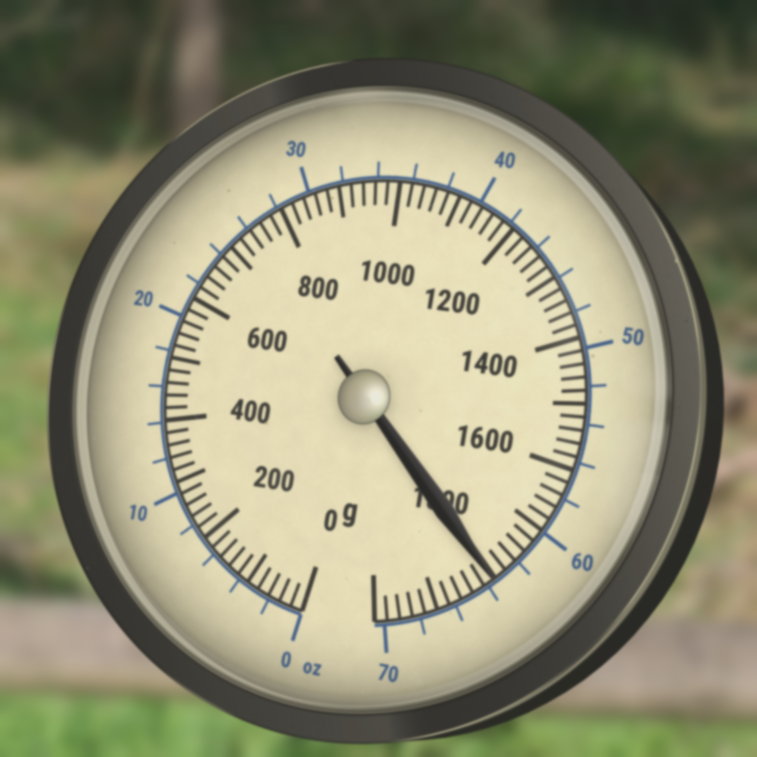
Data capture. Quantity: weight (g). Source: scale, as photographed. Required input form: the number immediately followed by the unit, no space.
1800g
